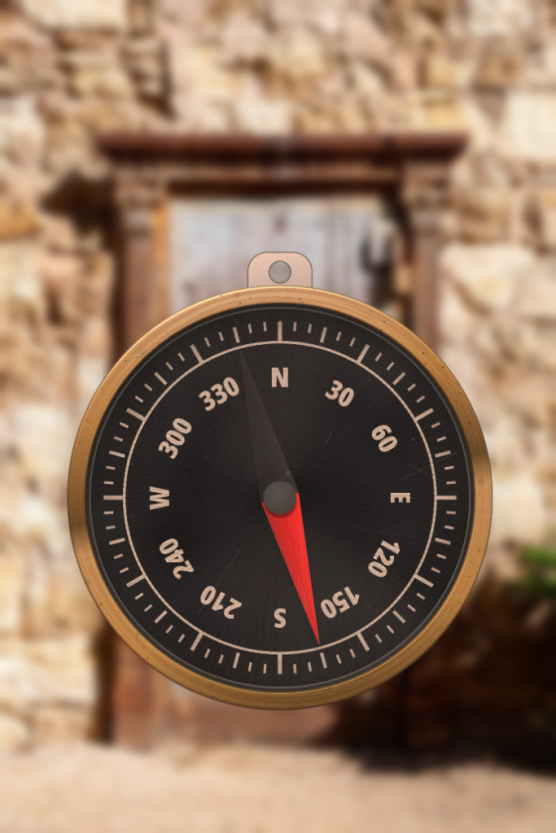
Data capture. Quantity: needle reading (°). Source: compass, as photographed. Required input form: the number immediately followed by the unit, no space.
165°
